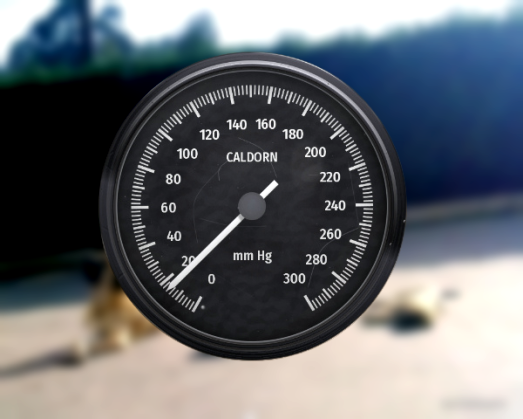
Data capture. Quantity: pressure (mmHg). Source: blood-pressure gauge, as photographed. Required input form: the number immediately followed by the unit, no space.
16mmHg
